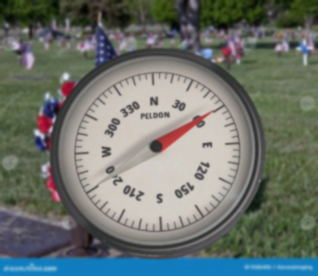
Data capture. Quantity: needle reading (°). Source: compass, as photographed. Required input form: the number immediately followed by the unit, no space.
60°
